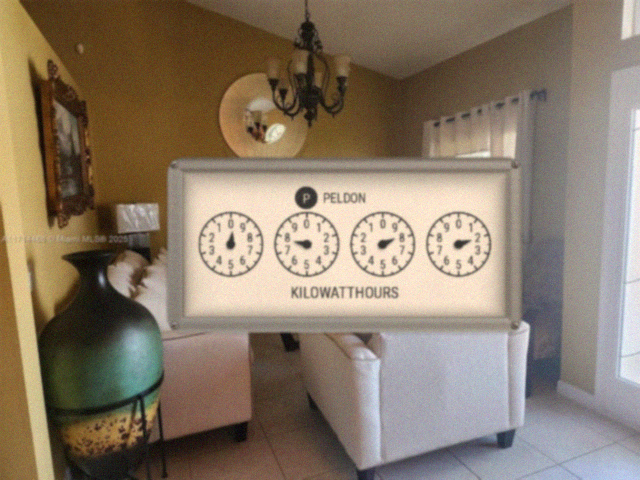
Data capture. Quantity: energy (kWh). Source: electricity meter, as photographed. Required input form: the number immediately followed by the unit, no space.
9782kWh
